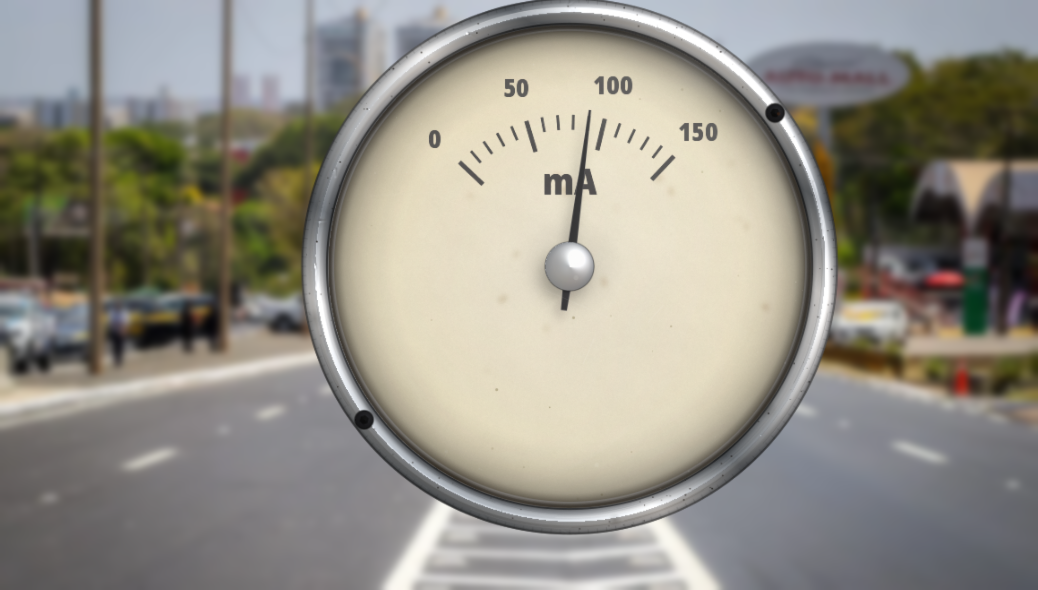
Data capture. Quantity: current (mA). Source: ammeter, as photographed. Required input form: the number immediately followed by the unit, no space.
90mA
